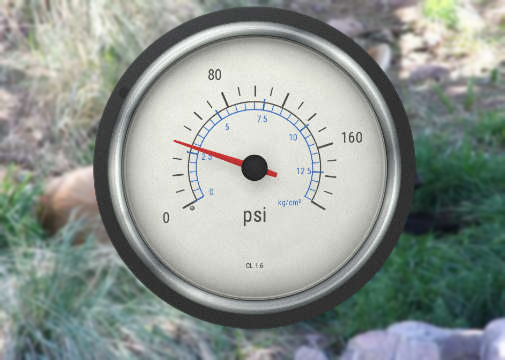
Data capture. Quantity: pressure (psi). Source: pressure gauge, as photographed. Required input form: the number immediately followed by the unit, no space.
40psi
